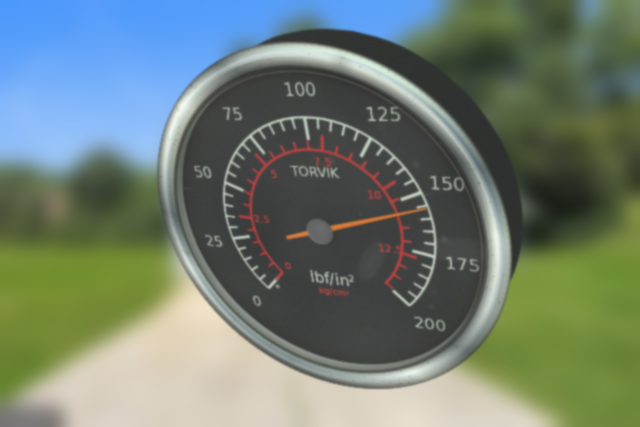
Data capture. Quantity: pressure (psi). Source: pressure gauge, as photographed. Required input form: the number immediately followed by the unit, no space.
155psi
